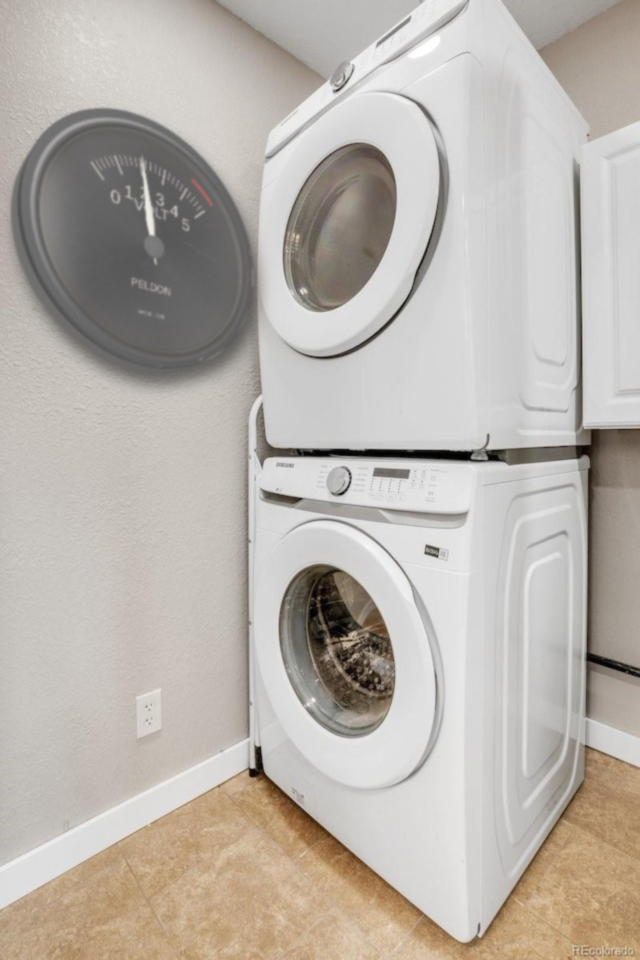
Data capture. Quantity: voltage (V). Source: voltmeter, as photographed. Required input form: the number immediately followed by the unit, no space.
2V
